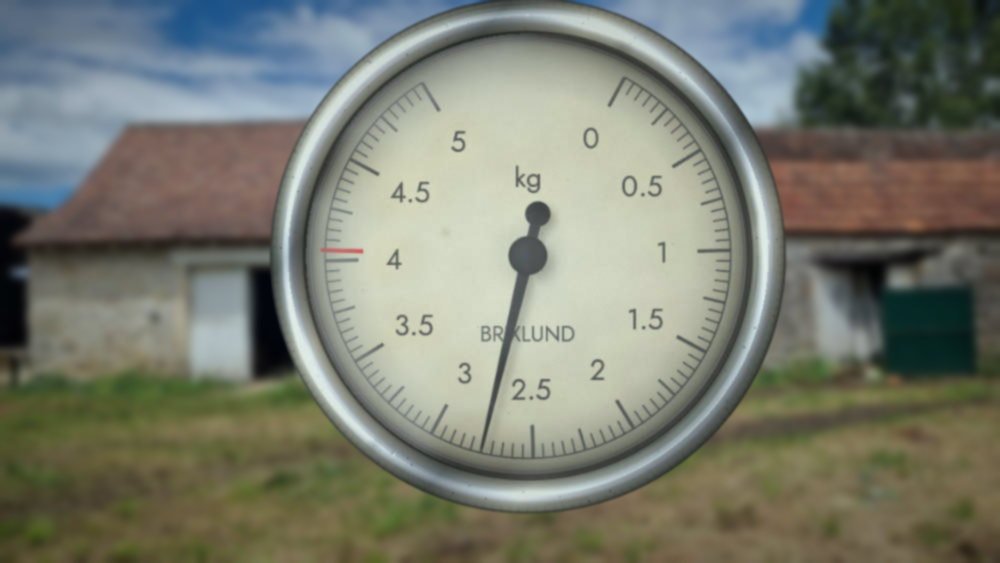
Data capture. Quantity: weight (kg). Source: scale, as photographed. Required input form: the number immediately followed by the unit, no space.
2.75kg
